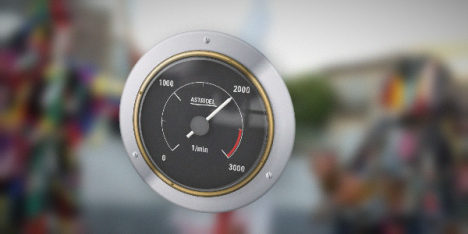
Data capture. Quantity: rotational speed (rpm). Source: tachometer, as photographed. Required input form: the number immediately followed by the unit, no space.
2000rpm
